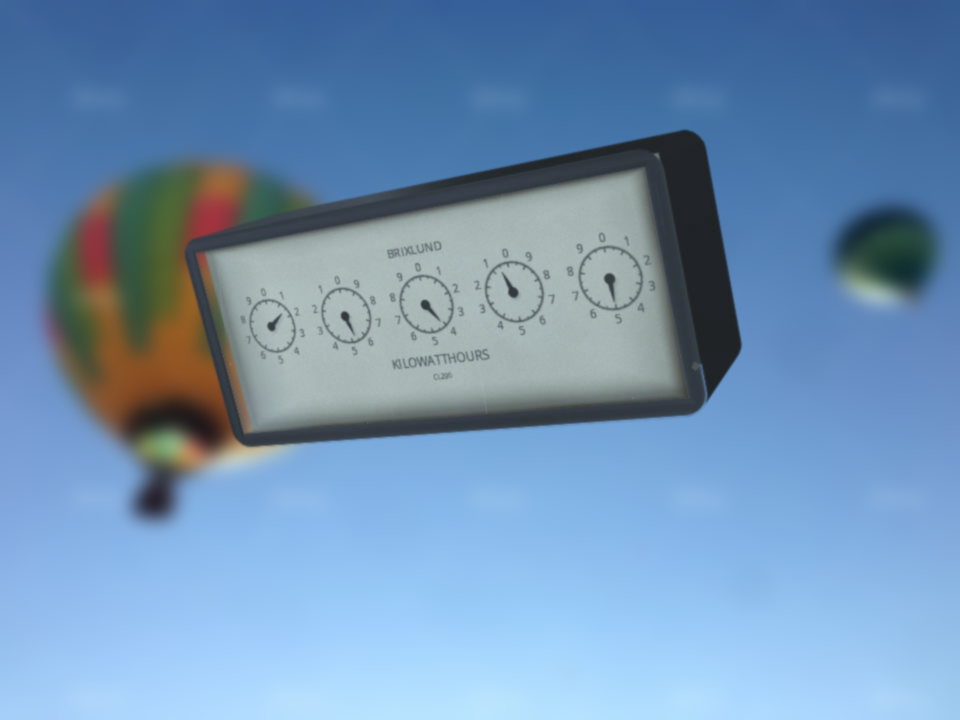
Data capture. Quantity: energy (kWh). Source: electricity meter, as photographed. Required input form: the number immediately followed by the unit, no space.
15405kWh
